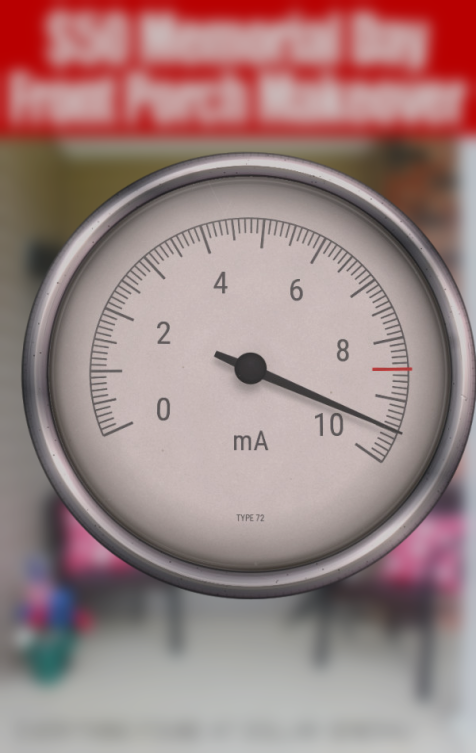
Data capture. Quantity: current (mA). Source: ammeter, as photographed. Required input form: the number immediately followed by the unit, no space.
9.5mA
